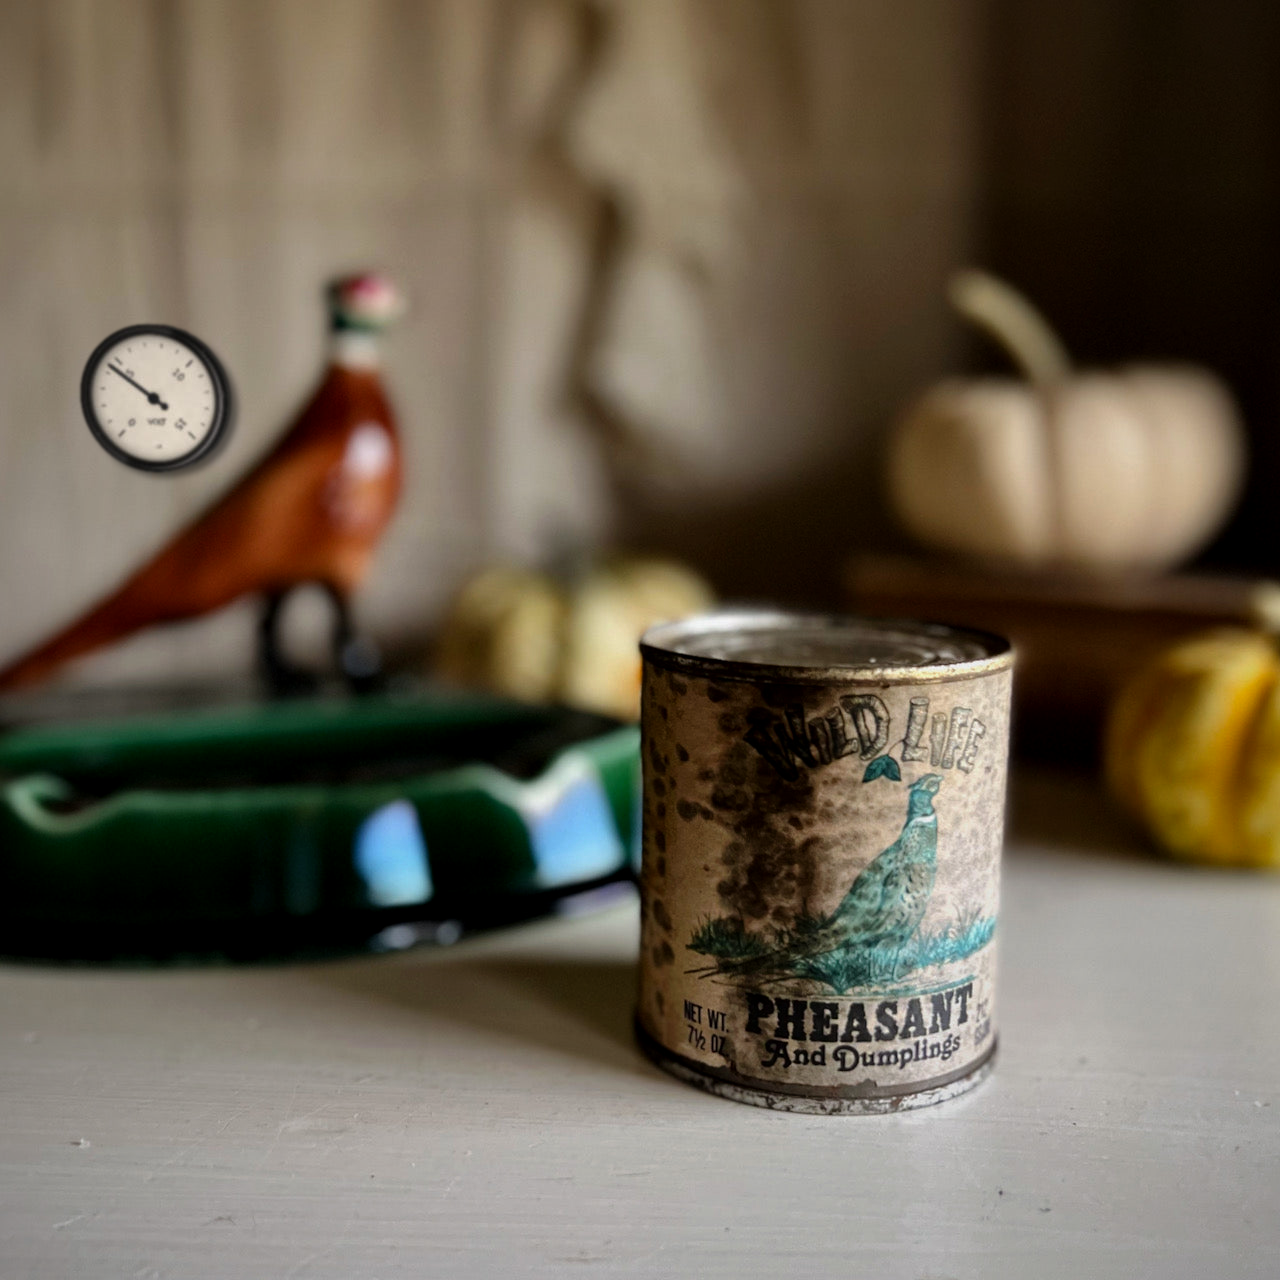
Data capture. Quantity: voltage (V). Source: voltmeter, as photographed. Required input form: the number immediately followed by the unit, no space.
4.5V
